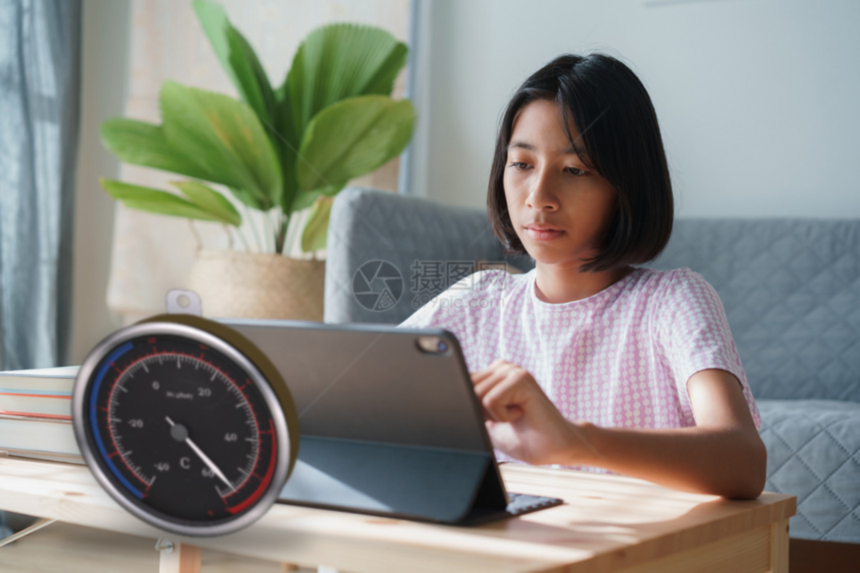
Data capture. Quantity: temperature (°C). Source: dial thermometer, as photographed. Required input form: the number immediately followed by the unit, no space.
55°C
